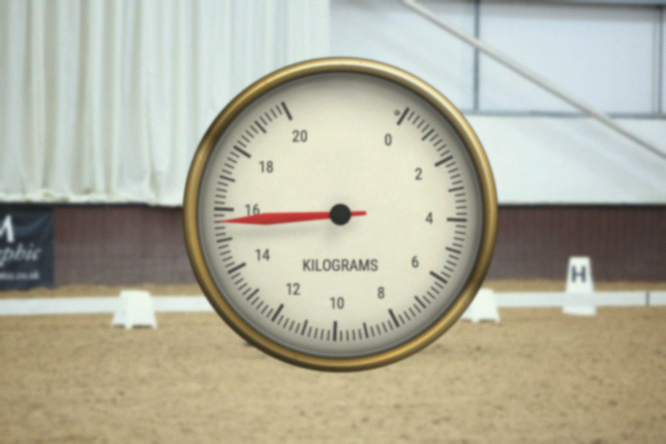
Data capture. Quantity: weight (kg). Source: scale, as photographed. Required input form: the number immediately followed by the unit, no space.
15.6kg
